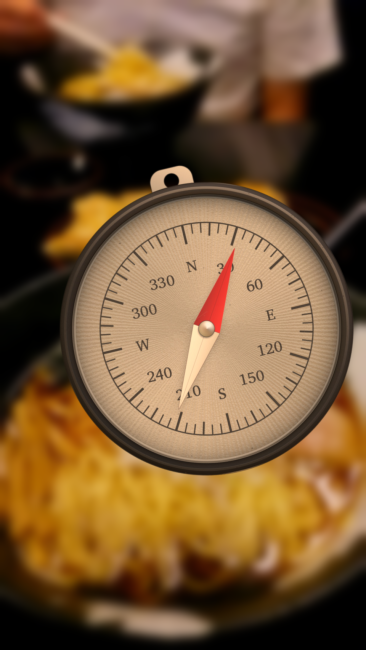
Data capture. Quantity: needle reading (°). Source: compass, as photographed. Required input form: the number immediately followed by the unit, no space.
32.5°
